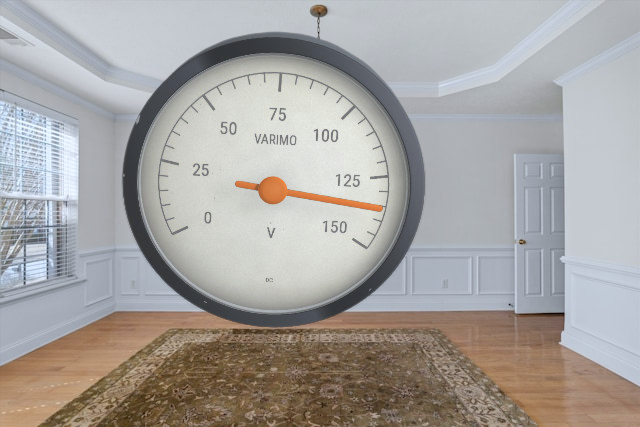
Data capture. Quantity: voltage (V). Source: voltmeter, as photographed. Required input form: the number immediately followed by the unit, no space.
135V
